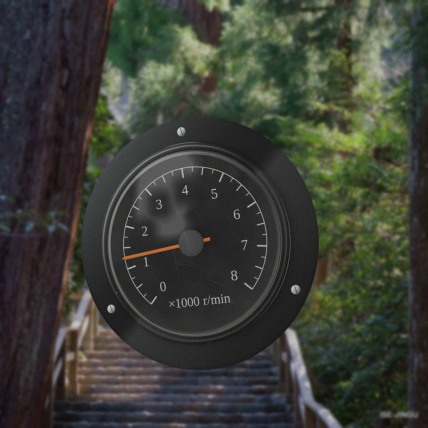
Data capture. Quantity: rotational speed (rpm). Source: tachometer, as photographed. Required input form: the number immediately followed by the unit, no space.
1250rpm
